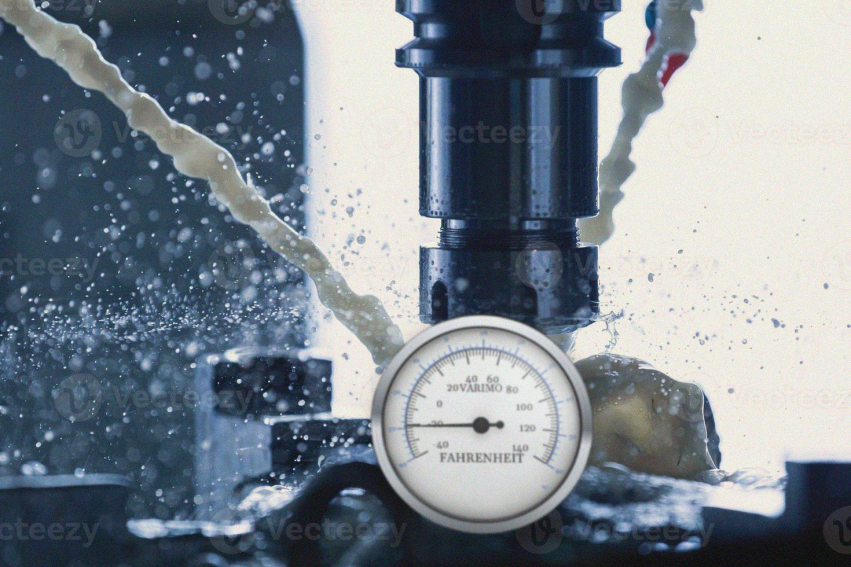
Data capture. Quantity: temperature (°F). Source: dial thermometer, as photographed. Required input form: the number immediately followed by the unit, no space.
-20°F
